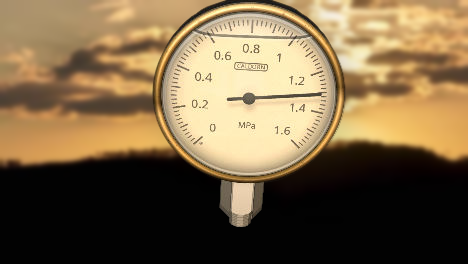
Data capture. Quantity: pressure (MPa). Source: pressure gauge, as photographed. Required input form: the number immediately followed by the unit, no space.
1.3MPa
